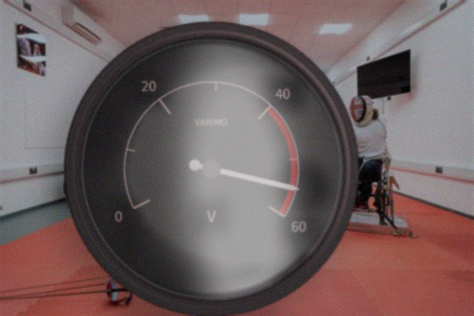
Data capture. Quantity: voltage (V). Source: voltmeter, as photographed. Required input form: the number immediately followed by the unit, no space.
55V
